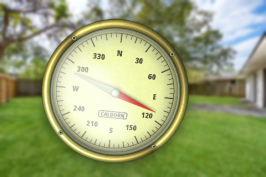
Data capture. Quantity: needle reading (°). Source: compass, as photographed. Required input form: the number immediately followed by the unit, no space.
110°
